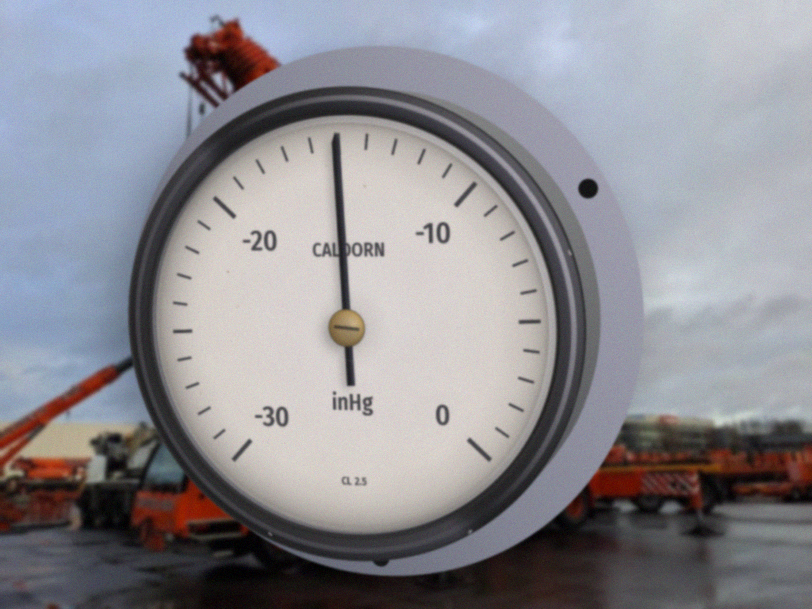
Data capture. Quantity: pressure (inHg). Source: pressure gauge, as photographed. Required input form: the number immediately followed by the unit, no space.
-15inHg
